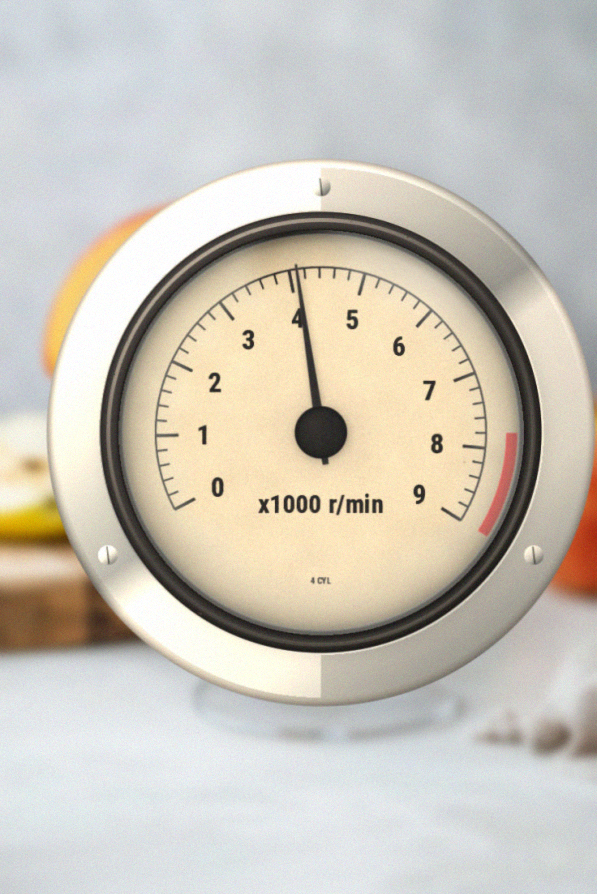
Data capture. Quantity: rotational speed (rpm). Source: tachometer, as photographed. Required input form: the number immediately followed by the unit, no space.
4100rpm
